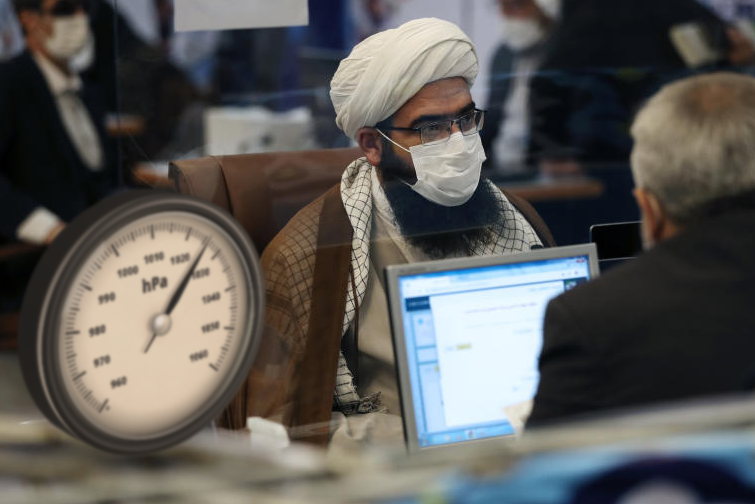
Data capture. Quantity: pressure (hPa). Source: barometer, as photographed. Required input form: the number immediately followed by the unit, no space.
1025hPa
